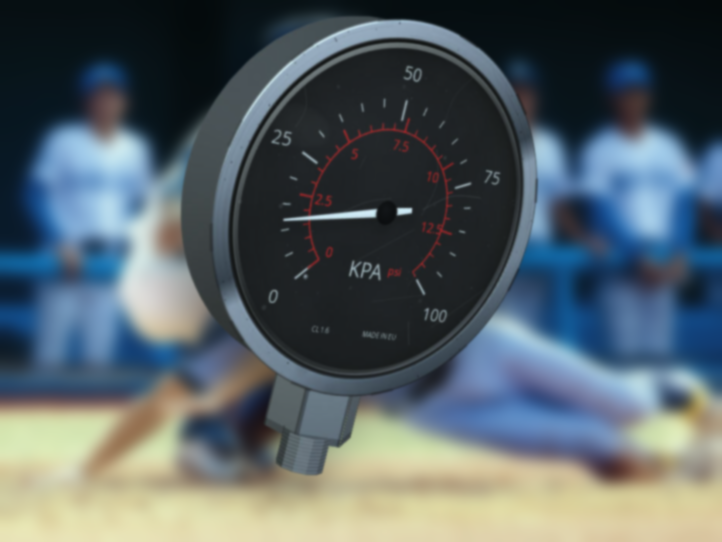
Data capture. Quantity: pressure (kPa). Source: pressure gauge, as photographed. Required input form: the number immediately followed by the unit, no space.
12.5kPa
